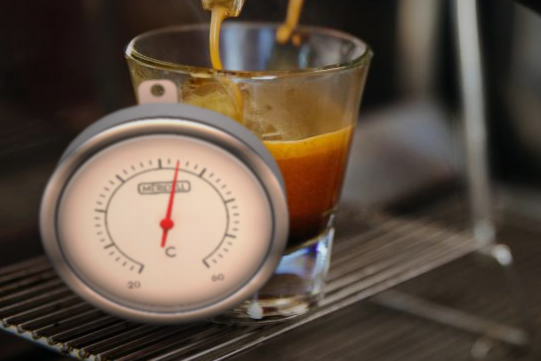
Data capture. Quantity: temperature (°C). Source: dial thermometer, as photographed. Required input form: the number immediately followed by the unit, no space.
24°C
